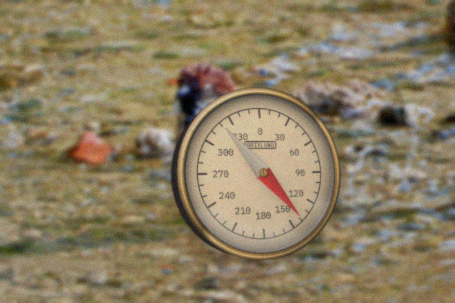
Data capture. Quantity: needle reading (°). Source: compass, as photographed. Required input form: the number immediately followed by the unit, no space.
140°
